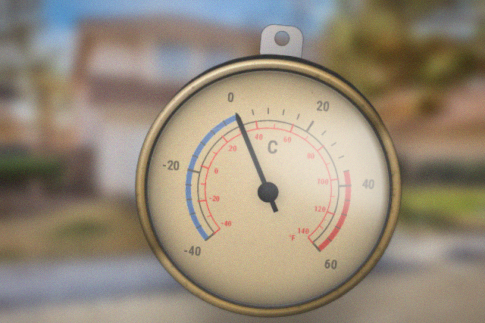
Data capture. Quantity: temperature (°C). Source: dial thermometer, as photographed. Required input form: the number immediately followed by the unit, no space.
0°C
